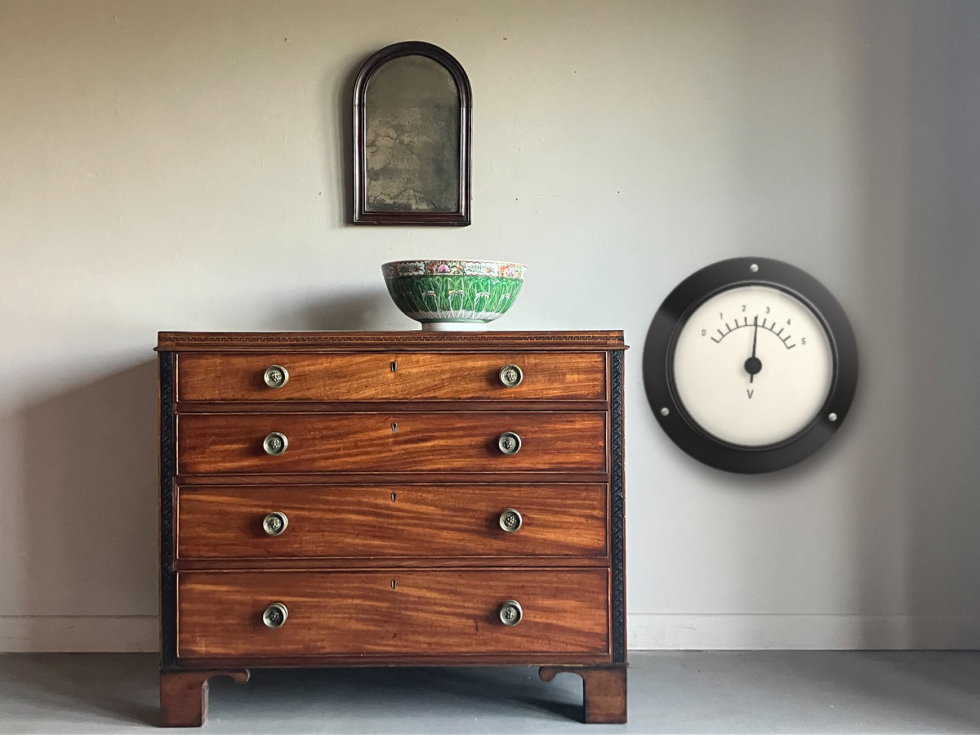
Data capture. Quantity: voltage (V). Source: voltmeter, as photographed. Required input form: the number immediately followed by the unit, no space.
2.5V
